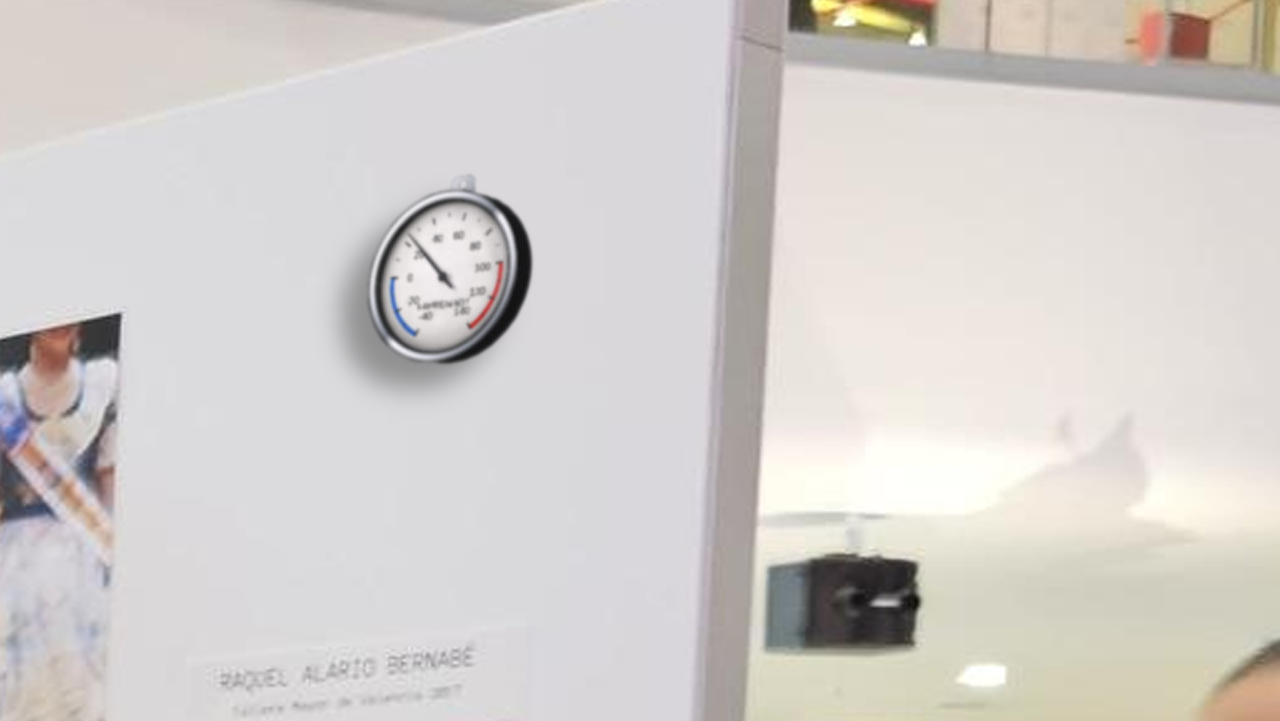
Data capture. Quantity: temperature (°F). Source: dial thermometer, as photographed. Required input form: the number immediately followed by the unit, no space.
25°F
